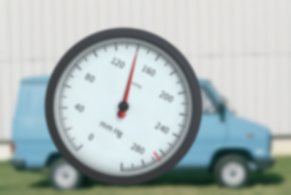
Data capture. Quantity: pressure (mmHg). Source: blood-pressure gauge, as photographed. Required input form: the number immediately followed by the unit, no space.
140mmHg
